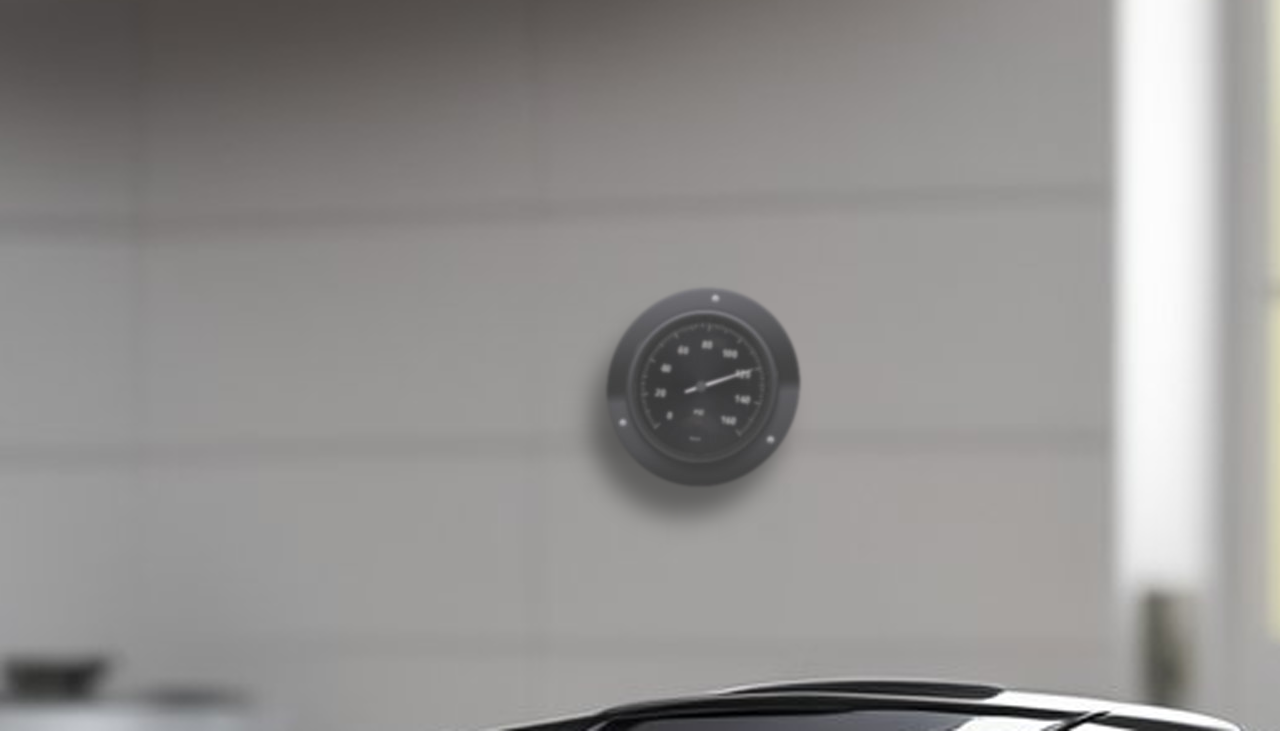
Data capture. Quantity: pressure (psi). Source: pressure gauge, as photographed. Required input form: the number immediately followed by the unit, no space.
120psi
